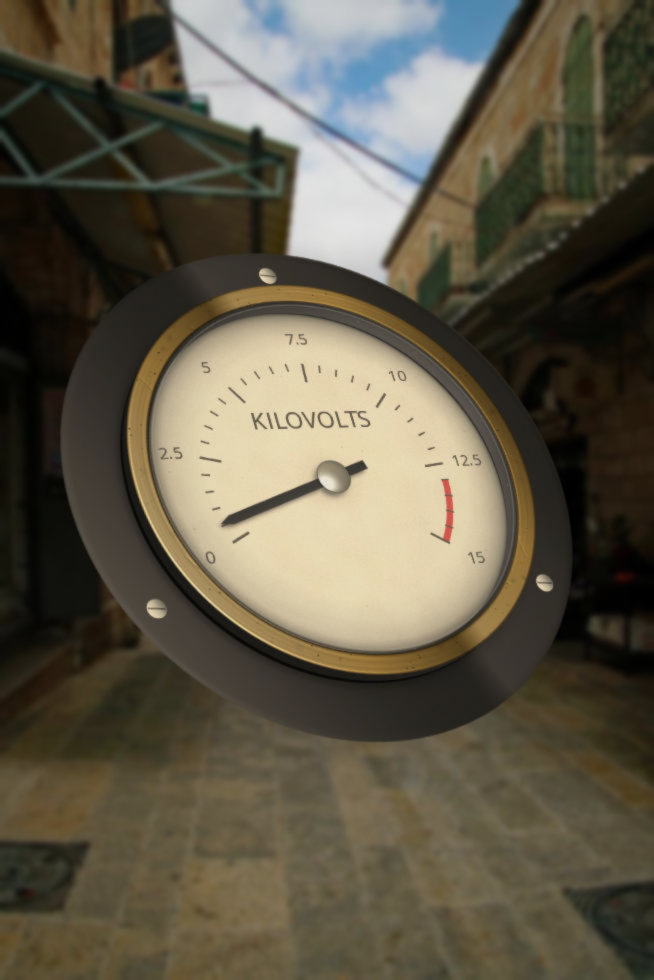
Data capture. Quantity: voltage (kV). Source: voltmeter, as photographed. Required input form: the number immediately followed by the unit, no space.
0.5kV
